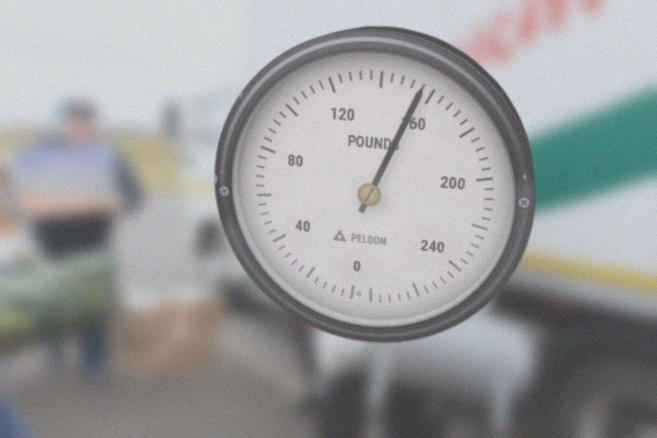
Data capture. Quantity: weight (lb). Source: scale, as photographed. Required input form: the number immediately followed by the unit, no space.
156lb
